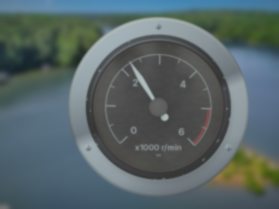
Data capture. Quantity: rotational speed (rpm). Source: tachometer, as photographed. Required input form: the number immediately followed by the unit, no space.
2250rpm
